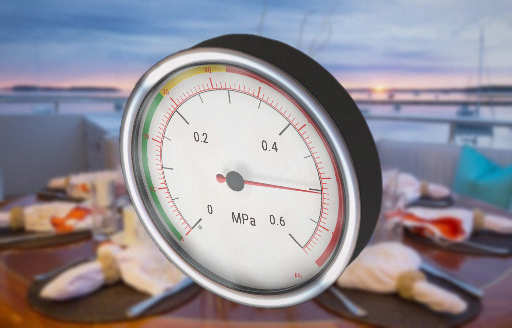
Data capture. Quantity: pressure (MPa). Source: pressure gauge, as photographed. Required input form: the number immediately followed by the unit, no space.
0.5MPa
